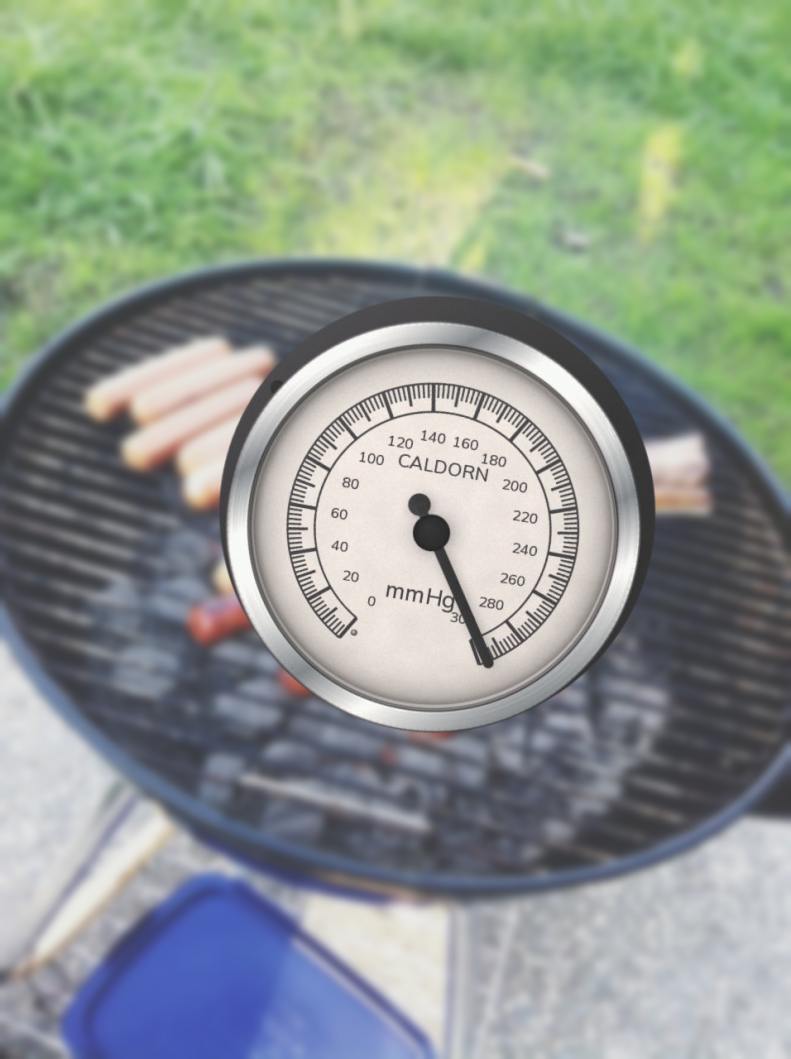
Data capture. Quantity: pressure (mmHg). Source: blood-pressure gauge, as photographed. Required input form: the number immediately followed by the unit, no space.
296mmHg
